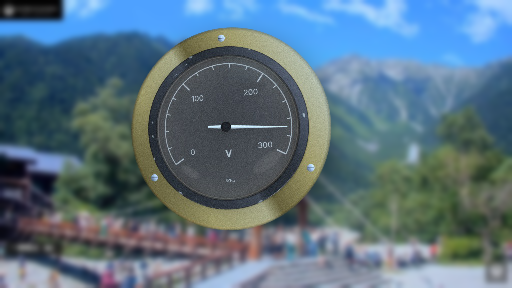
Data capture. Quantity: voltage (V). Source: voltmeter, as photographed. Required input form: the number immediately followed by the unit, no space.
270V
